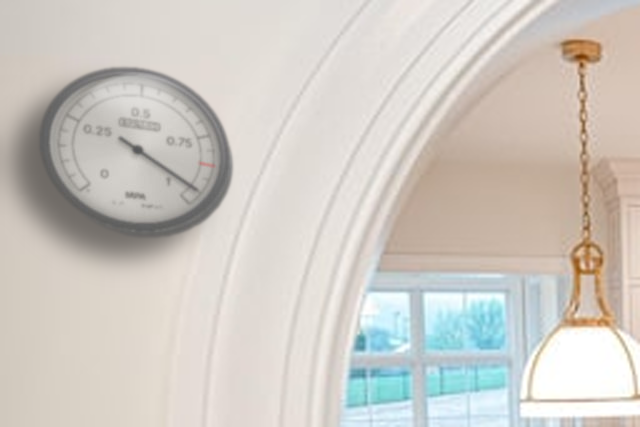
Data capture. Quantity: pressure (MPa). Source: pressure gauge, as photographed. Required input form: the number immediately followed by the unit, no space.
0.95MPa
